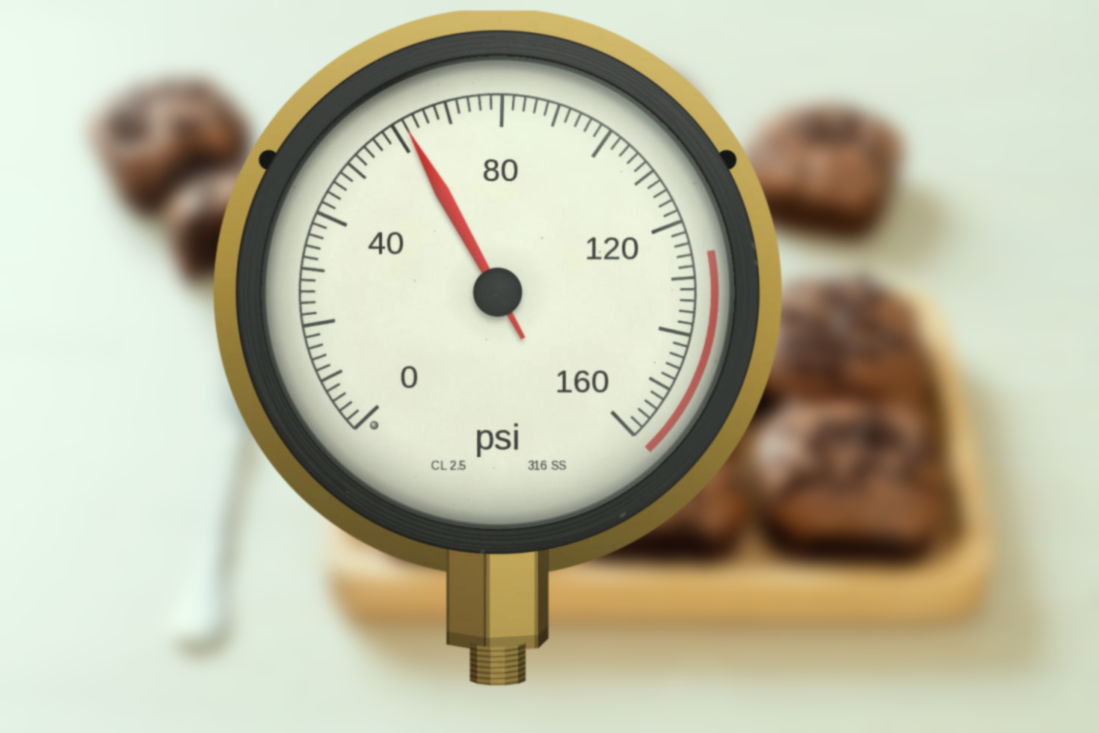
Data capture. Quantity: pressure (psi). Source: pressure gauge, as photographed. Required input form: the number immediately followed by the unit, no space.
62psi
